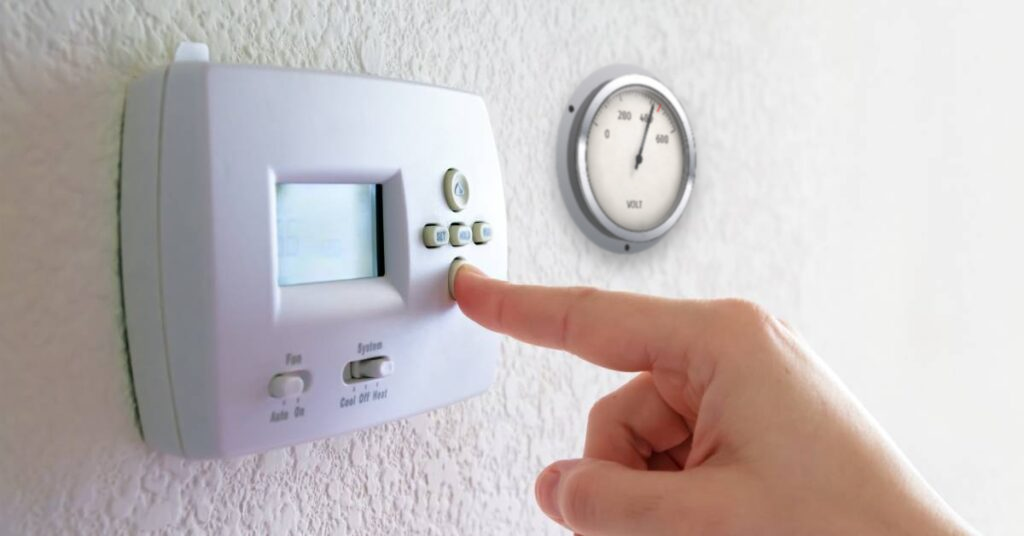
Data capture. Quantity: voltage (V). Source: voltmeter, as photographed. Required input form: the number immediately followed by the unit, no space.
400V
